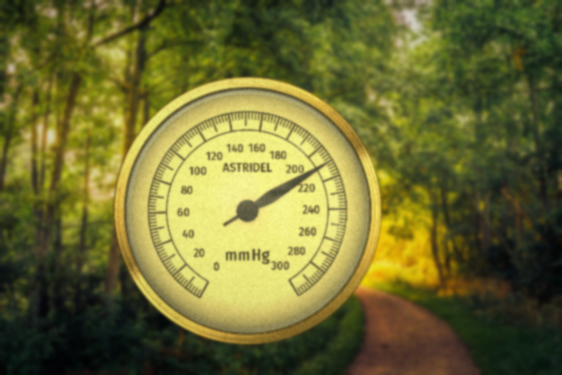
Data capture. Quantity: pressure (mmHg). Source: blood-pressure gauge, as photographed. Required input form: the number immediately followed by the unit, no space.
210mmHg
